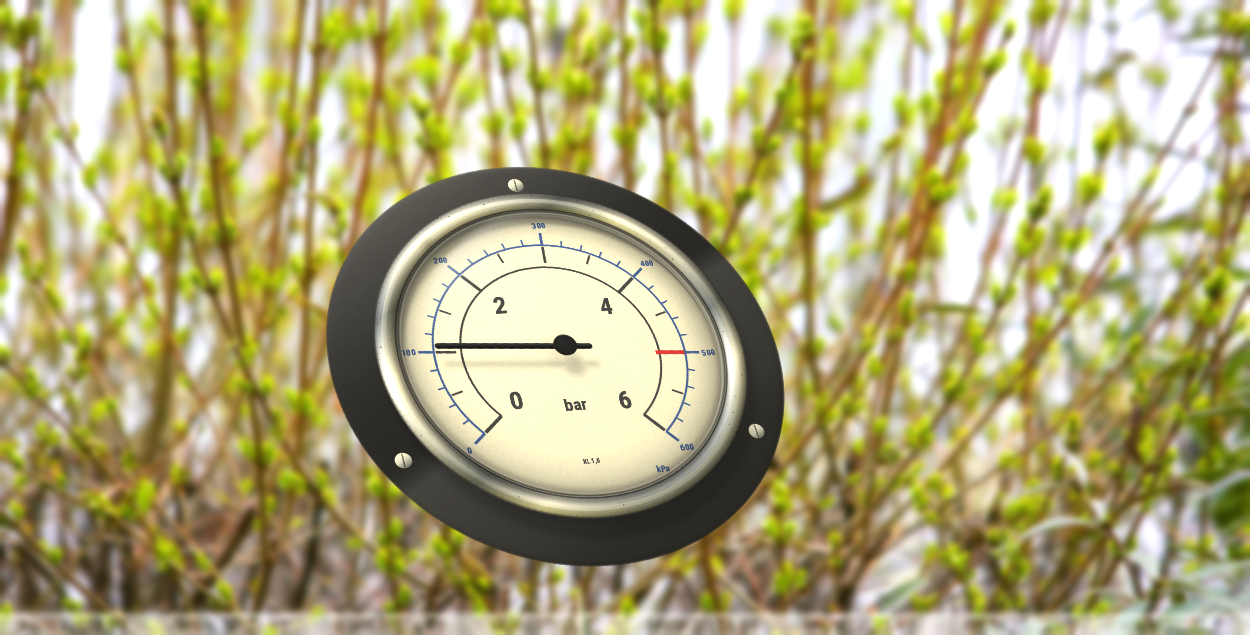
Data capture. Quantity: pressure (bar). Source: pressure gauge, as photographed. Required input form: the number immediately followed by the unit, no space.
1bar
